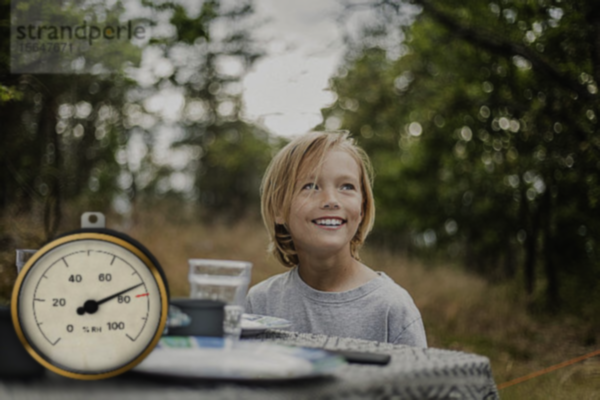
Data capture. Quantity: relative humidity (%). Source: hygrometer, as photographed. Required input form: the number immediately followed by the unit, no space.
75%
